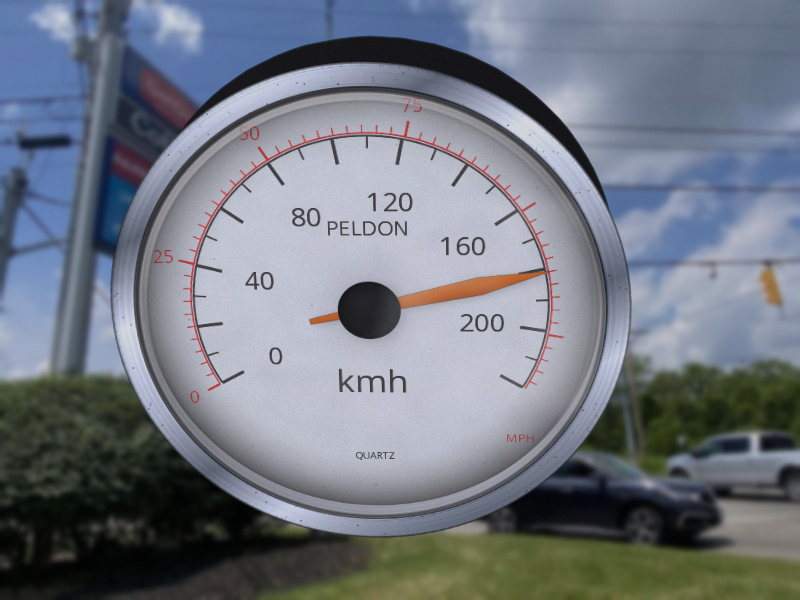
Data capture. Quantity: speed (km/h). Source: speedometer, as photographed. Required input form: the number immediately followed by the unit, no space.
180km/h
